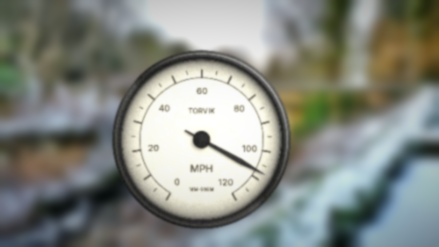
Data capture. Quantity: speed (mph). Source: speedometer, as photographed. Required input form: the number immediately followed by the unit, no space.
107.5mph
